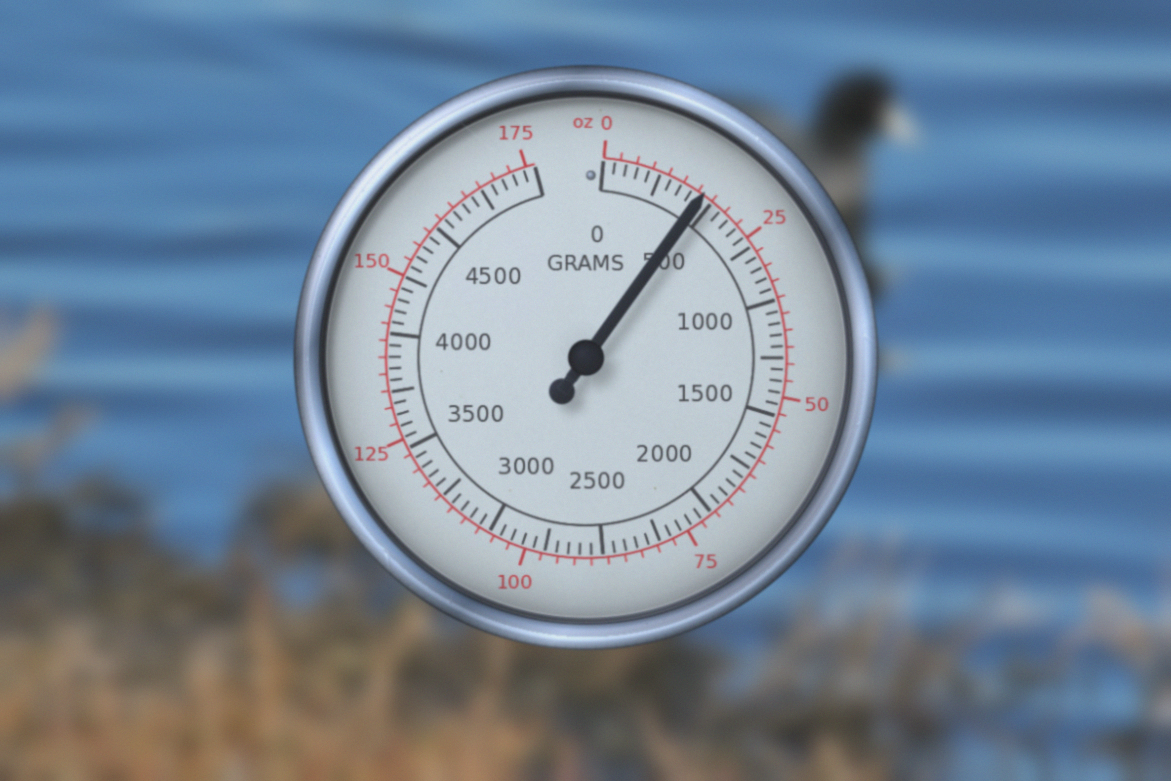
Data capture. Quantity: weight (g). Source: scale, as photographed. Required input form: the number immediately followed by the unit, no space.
450g
